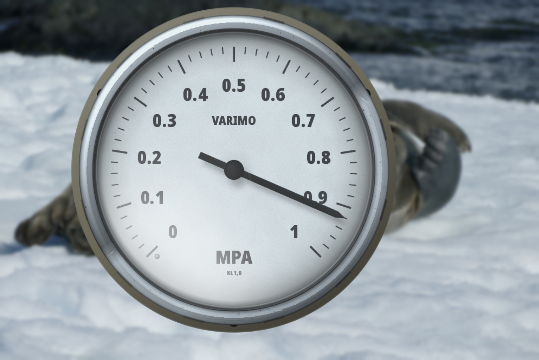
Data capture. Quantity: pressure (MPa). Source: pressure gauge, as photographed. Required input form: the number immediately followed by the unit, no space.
0.92MPa
